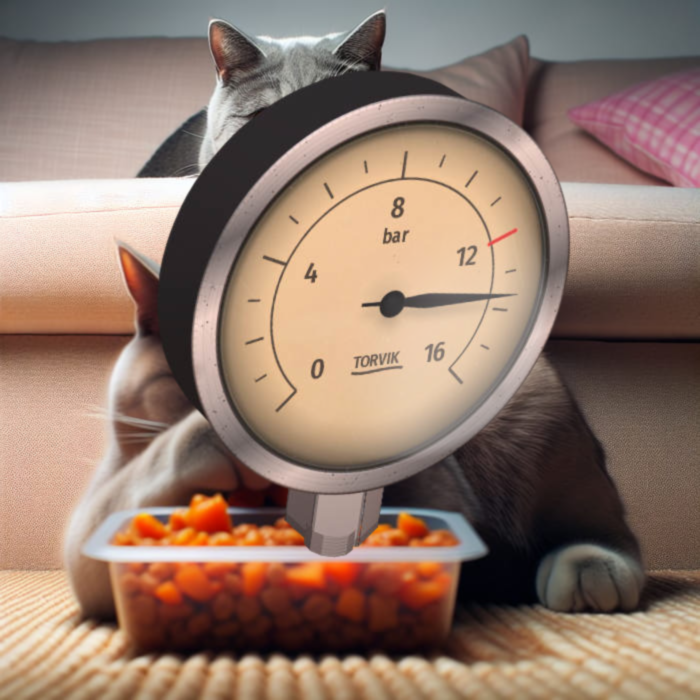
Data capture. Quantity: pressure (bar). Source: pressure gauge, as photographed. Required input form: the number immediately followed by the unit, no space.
13.5bar
